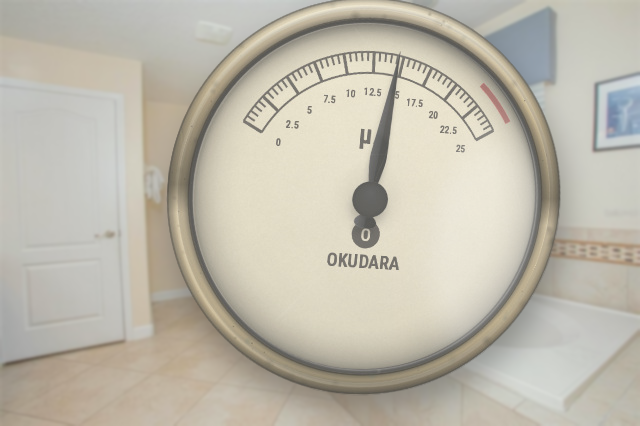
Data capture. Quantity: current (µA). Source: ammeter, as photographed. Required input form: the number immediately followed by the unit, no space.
14.5µA
